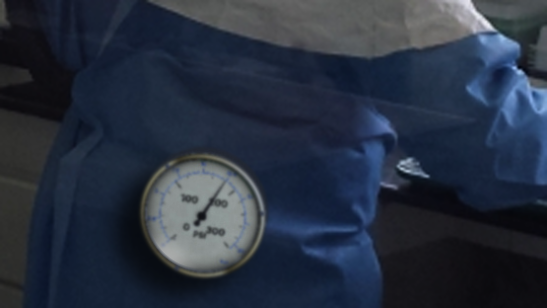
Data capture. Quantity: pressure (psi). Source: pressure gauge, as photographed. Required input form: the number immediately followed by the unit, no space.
180psi
